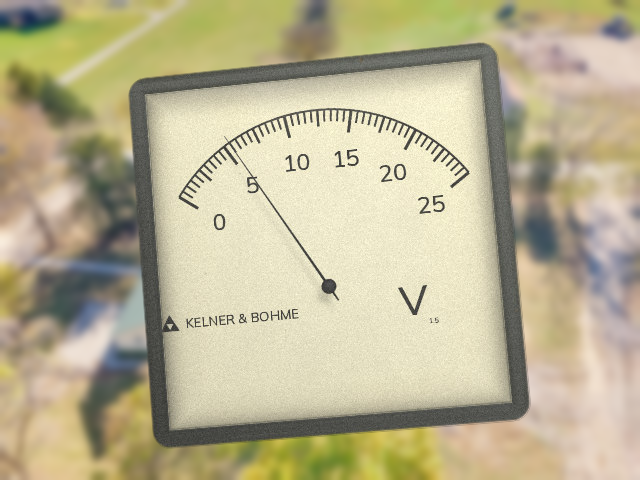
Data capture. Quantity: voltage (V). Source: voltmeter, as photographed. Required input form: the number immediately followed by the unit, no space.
5.5V
